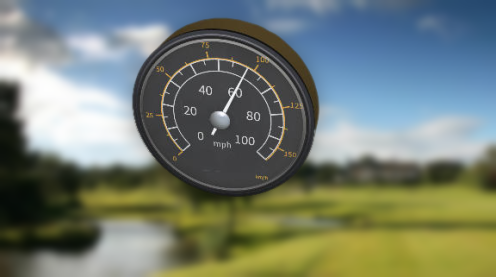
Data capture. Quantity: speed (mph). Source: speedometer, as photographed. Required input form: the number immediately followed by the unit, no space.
60mph
